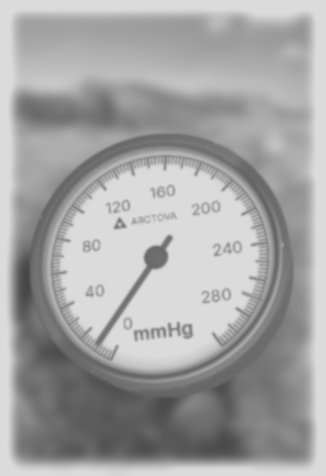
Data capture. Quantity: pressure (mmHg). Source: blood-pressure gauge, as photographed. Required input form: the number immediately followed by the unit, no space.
10mmHg
